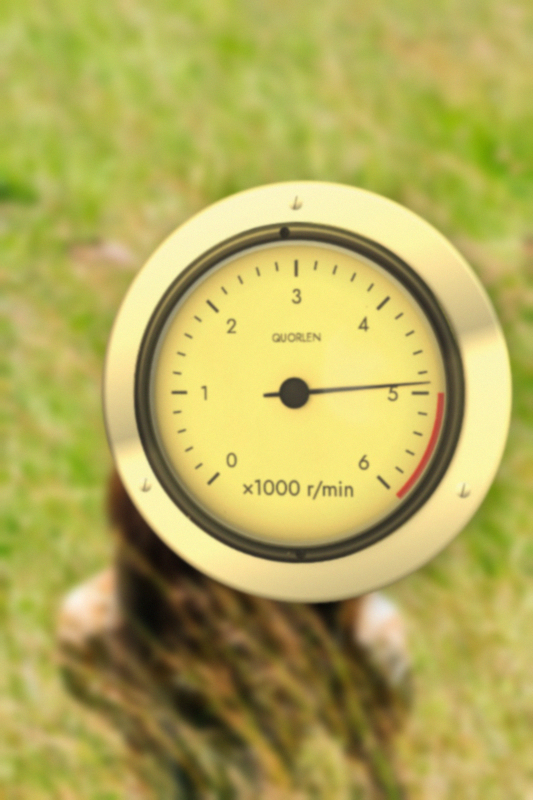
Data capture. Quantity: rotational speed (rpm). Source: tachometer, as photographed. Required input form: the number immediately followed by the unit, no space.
4900rpm
